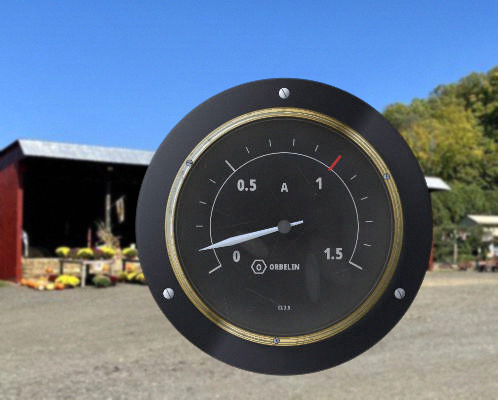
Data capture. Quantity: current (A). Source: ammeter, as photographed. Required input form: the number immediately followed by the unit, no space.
0.1A
